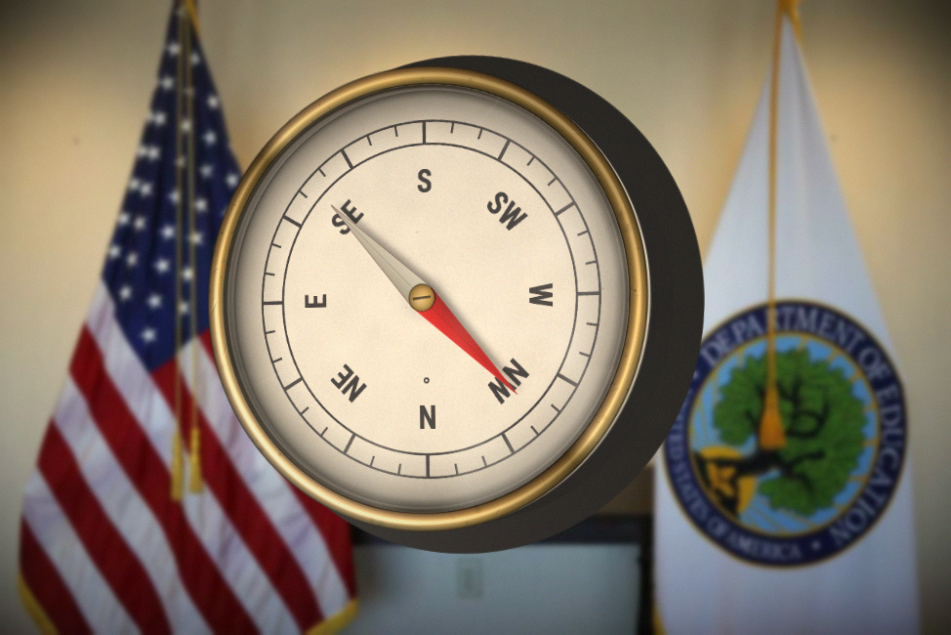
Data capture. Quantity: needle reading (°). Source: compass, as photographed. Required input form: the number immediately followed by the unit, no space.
315°
